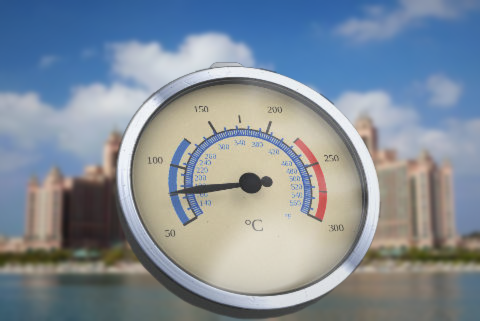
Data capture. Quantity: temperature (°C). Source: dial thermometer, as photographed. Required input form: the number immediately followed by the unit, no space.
75°C
